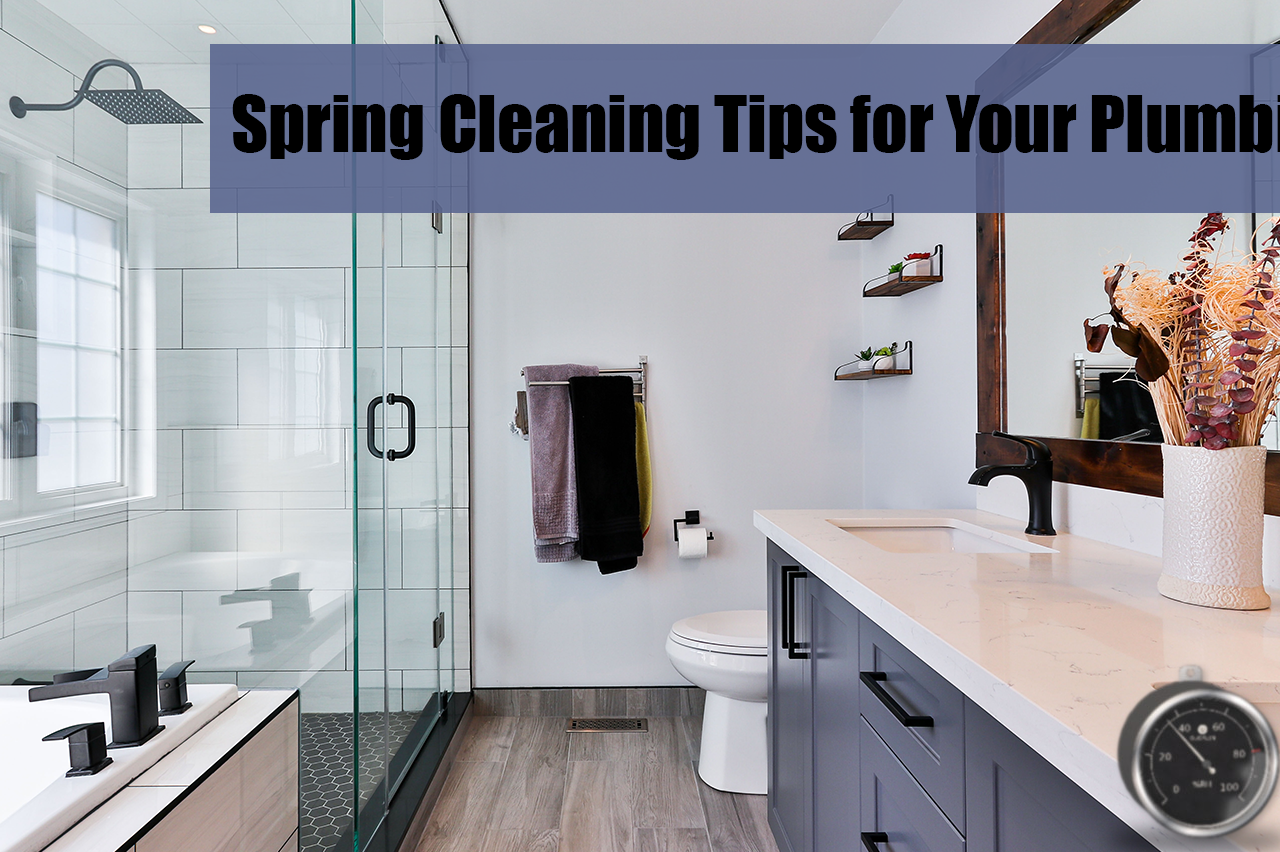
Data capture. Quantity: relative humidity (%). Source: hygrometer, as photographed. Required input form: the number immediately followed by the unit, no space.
35%
